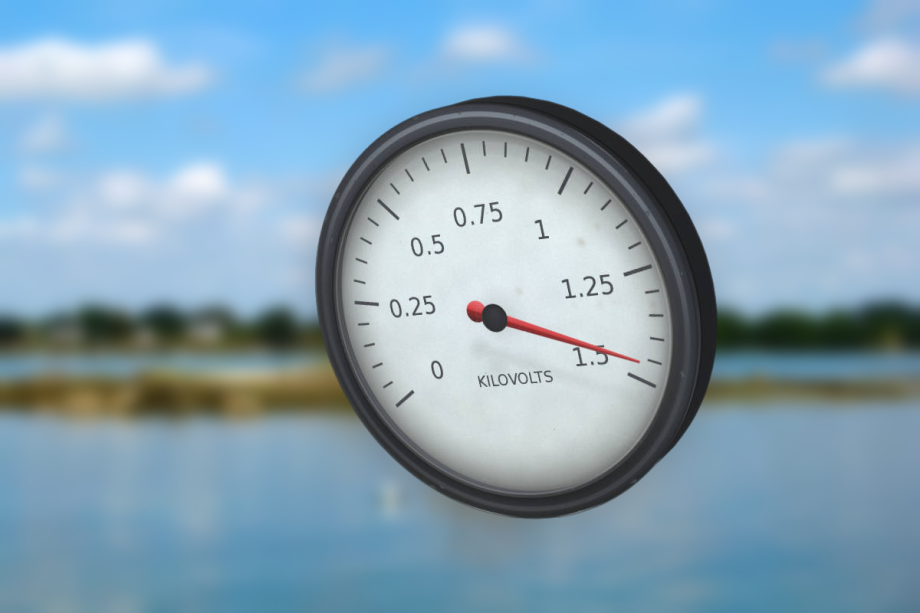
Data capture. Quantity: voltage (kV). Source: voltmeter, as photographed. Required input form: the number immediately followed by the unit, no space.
1.45kV
